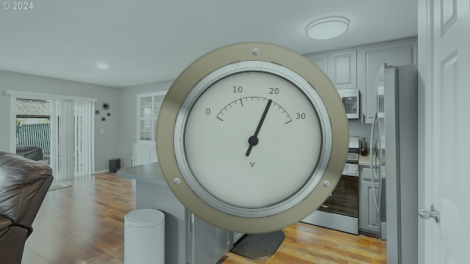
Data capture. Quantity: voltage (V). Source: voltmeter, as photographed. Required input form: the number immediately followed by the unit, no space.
20V
